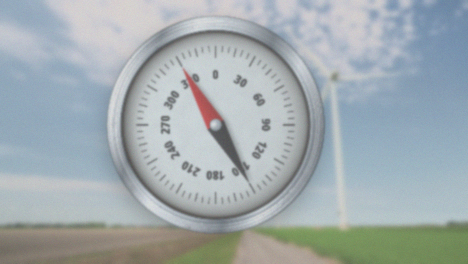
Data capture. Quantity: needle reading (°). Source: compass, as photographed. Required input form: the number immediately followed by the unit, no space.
330°
